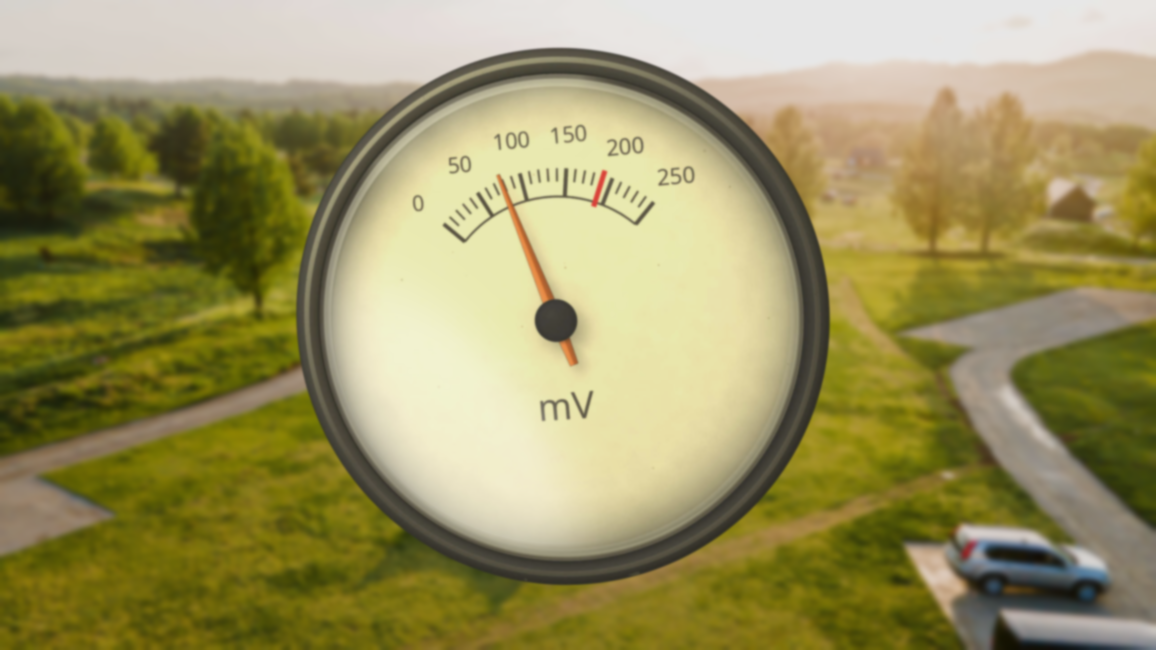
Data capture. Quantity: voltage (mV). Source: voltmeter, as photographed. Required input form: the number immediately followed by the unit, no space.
80mV
